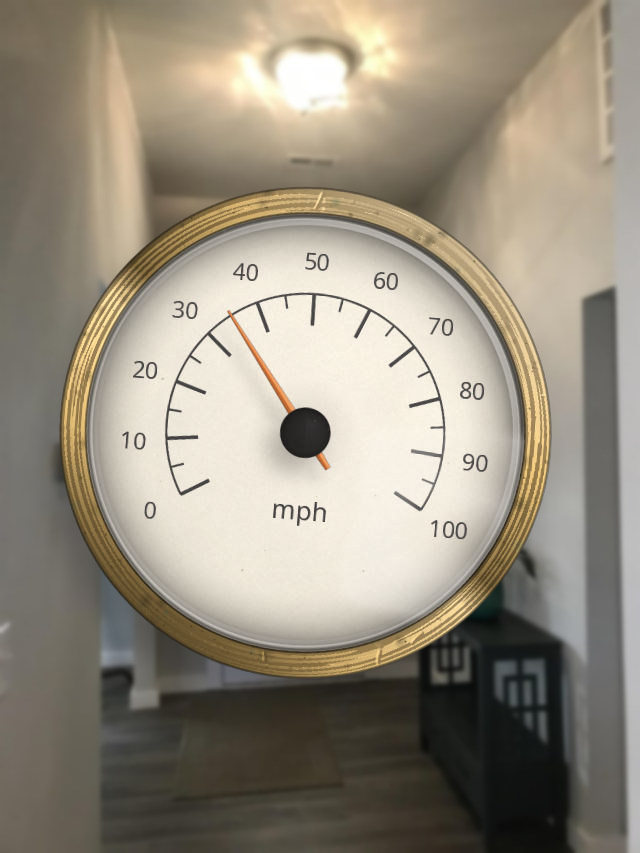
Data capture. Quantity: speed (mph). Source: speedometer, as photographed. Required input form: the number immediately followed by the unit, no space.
35mph
